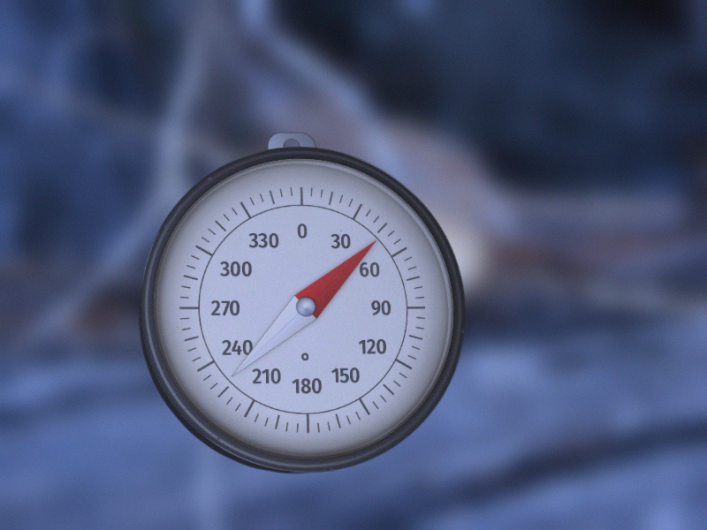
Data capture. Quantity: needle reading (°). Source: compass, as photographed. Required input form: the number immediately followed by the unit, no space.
47.5°
